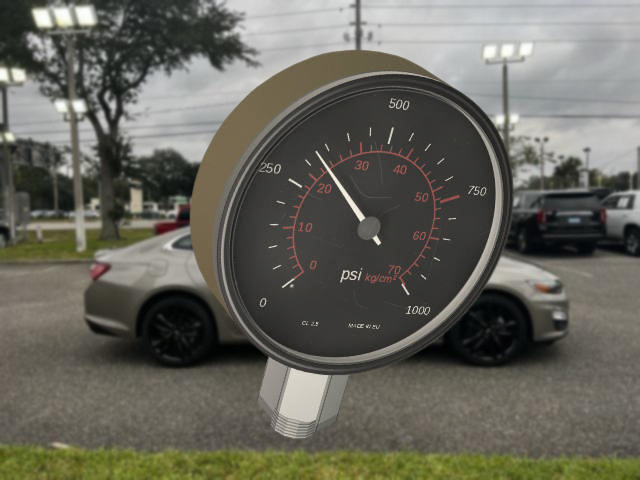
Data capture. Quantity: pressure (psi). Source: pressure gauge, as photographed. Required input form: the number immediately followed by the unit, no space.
325psi
